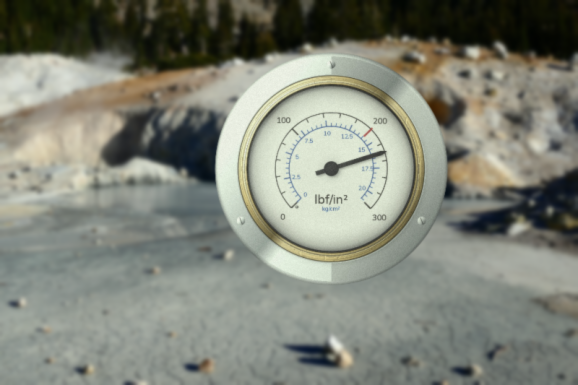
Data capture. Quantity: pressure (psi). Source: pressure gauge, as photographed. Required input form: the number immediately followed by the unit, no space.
230psi
